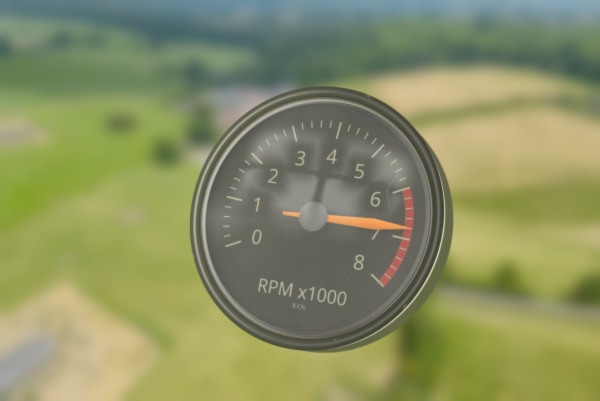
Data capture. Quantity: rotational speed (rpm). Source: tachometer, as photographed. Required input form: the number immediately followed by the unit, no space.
6800rpm
